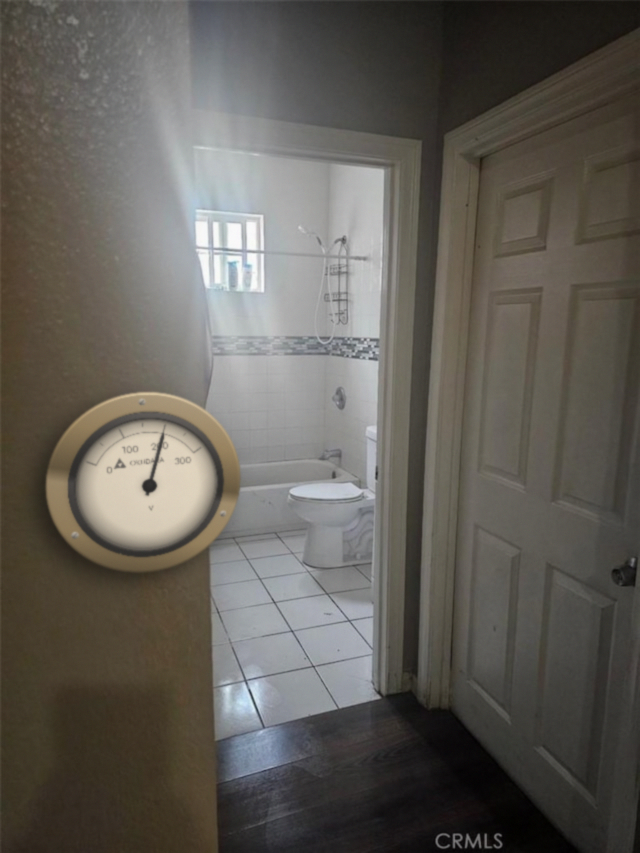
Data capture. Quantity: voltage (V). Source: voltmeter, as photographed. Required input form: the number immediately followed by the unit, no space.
200V
